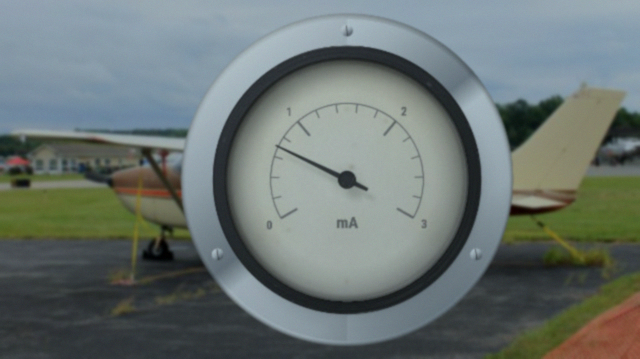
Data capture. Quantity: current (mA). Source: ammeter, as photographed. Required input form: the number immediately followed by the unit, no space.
0.7mA
